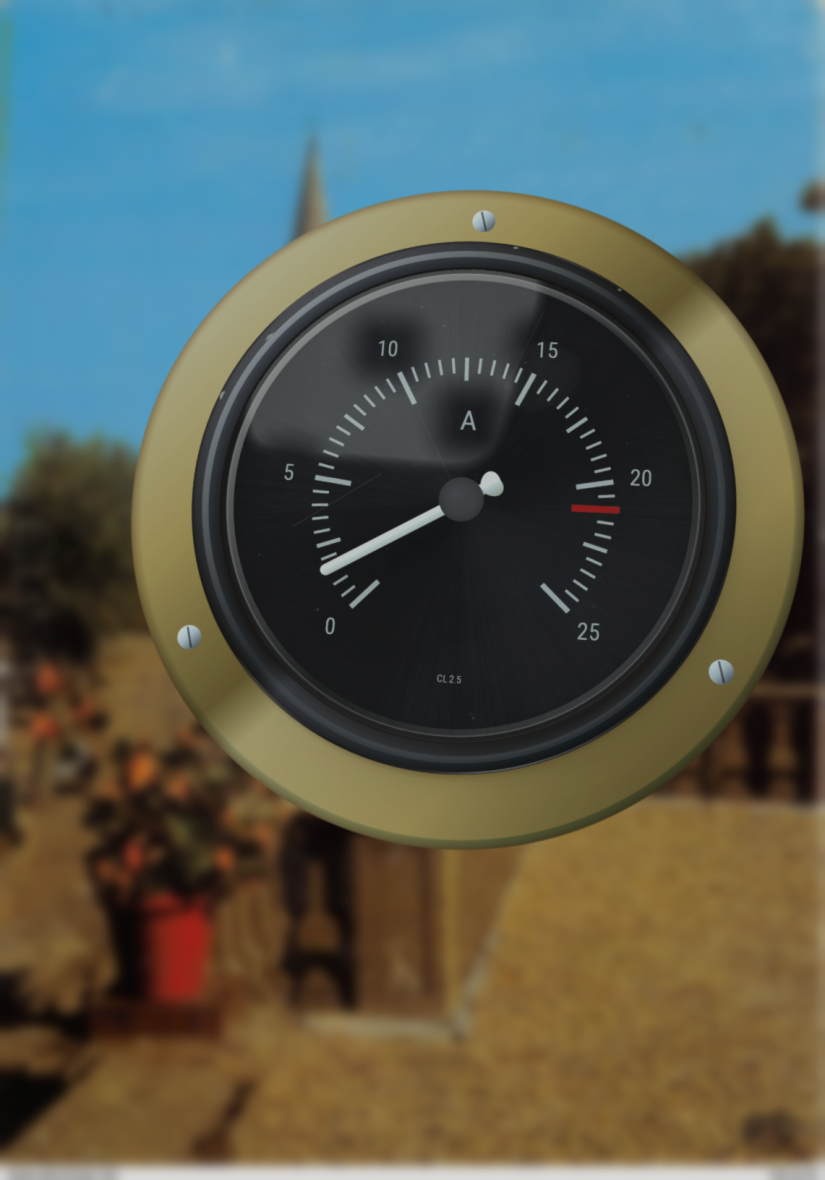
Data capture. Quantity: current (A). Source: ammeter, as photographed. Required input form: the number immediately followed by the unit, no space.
1.5A
